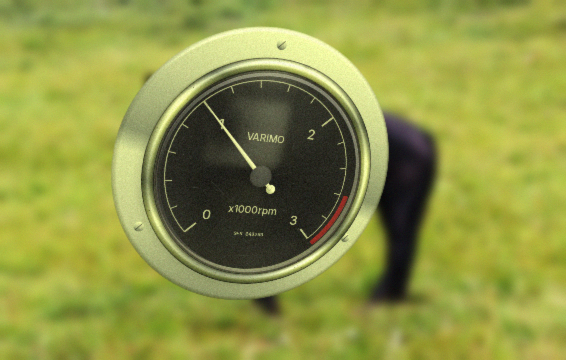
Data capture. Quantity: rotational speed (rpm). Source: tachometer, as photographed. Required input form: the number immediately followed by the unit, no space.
1000rpm
